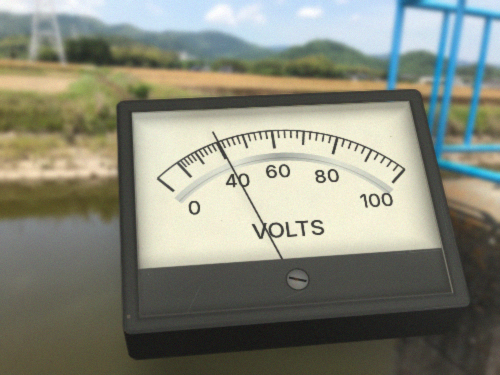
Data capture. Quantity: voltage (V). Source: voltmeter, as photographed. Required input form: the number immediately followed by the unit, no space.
40V
